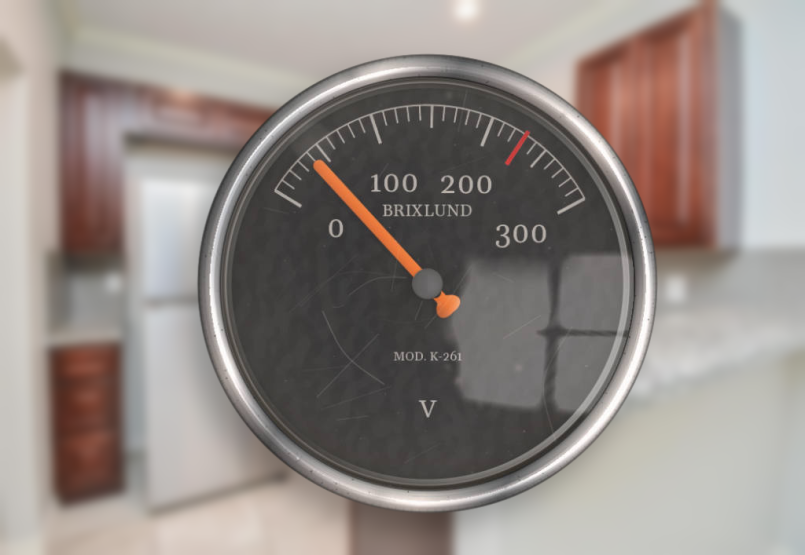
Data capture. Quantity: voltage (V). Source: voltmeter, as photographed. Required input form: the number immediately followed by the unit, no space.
40V
